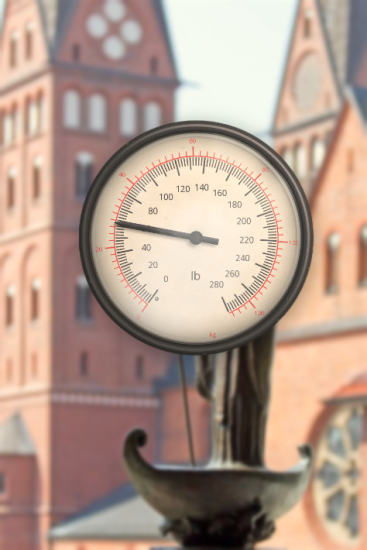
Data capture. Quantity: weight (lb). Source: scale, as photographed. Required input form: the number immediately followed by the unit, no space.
60lb
